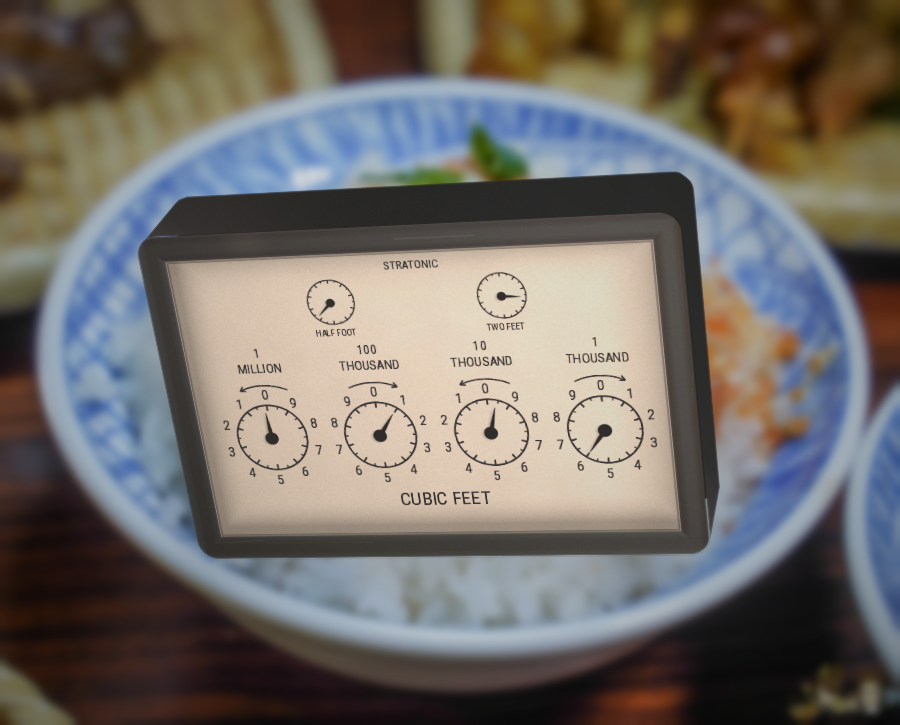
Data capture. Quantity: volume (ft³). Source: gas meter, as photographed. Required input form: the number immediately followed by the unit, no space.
9600ft³
